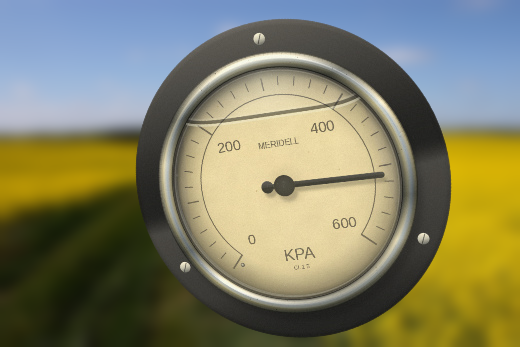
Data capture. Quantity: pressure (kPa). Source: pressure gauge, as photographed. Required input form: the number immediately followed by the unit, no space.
510kPa
